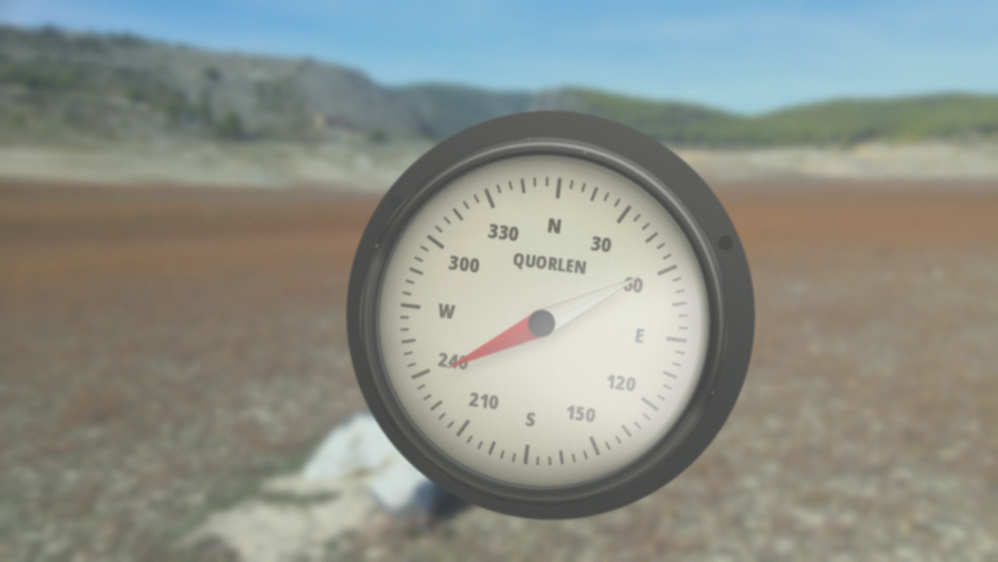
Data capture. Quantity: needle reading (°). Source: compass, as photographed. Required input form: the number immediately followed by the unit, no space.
237.5°
